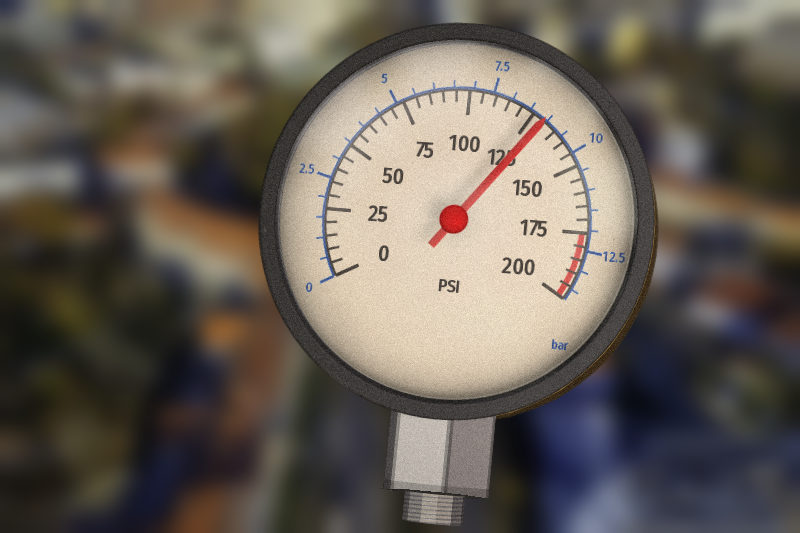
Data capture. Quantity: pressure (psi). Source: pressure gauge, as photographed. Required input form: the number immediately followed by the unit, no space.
130psi
